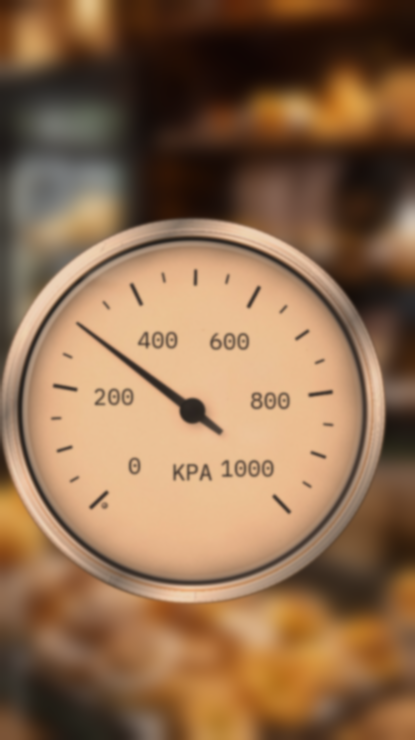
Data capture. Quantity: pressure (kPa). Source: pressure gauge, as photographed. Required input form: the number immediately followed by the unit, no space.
300kPa
